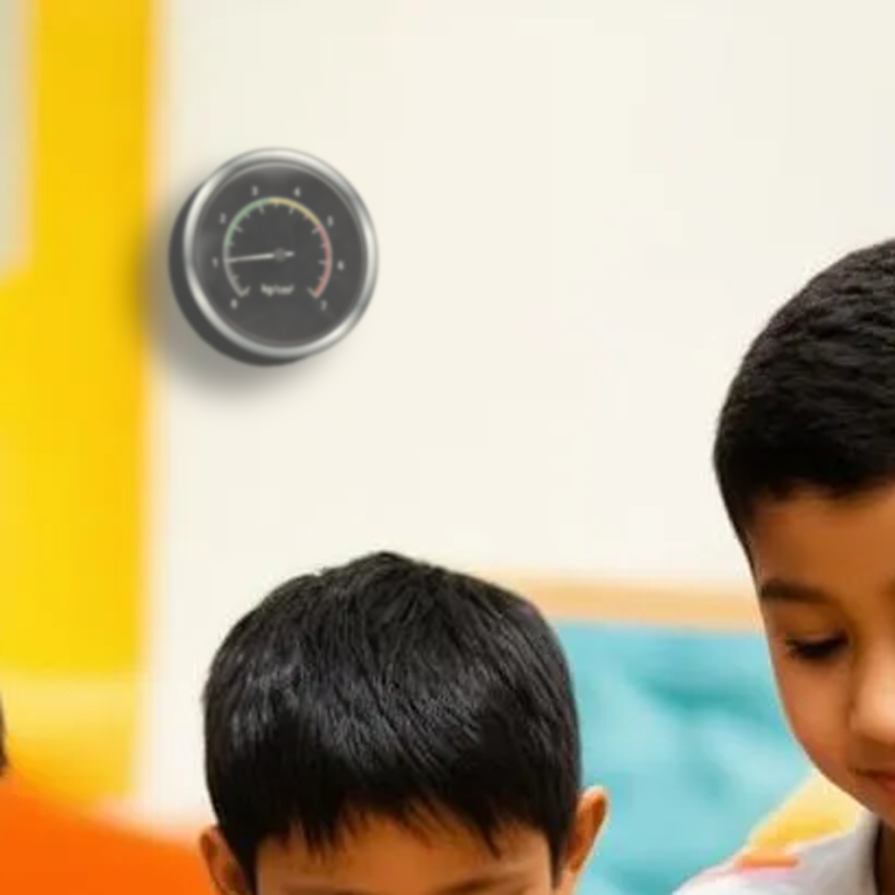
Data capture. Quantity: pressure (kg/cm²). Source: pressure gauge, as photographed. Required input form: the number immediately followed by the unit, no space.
1kg/cm²
